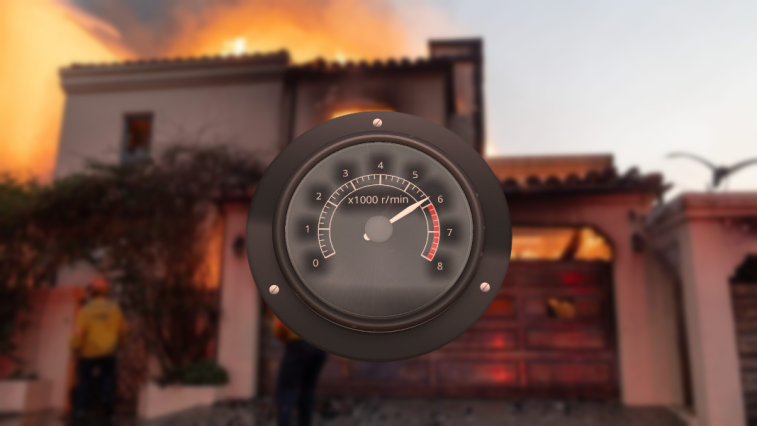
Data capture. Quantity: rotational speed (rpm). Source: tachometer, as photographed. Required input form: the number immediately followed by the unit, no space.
5800rpm
